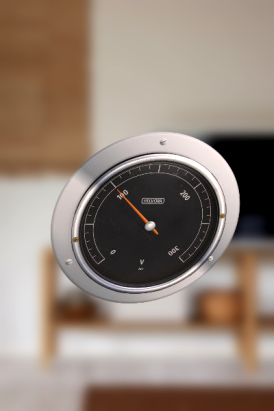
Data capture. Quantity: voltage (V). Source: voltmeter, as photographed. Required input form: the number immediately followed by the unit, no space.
100V
